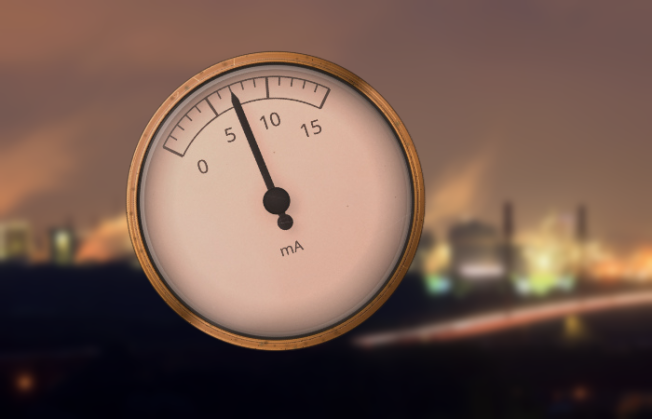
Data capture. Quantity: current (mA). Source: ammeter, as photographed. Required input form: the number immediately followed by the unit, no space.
7mA
